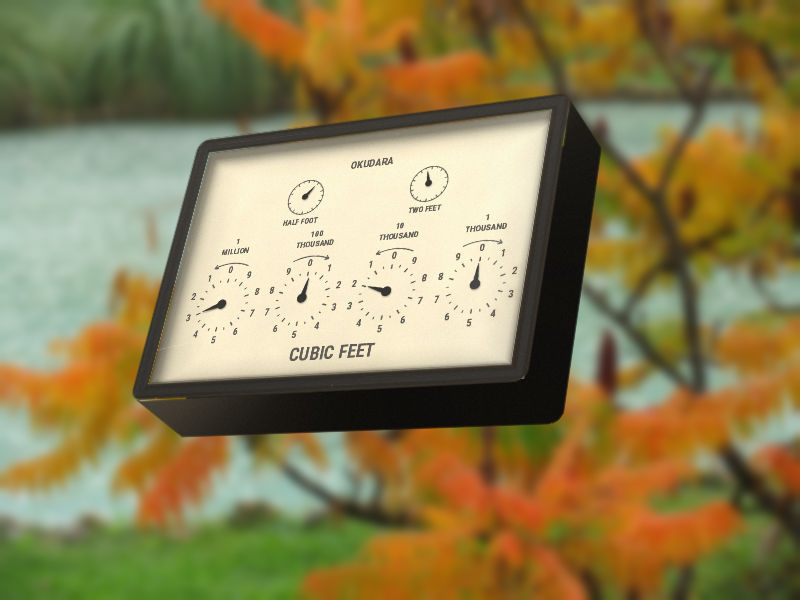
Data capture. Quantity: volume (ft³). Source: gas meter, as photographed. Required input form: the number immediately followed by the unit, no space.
302000ft³
